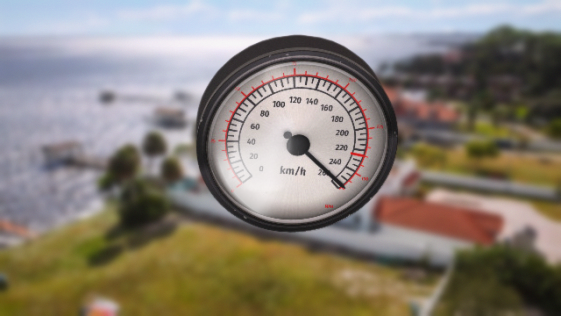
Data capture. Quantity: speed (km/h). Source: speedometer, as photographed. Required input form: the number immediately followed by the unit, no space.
255km/h
